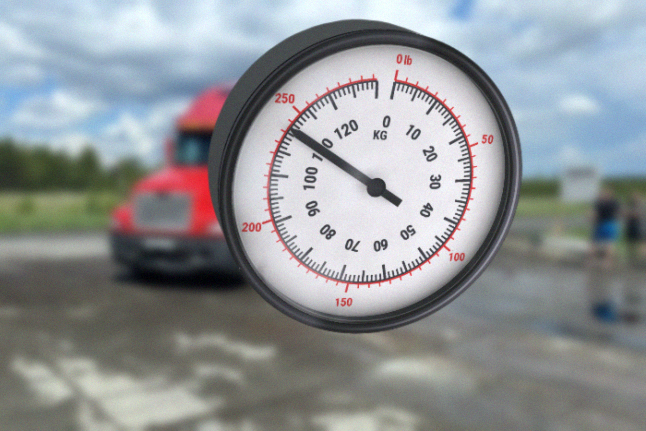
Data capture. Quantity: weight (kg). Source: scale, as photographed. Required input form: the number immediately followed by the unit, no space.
110kg
